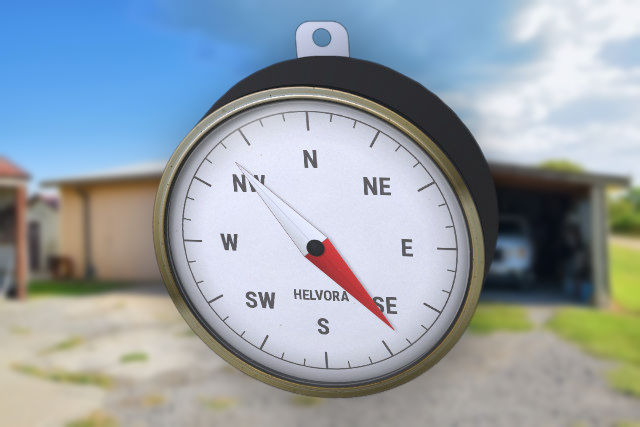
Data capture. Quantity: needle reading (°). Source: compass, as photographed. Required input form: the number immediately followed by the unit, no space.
140°
